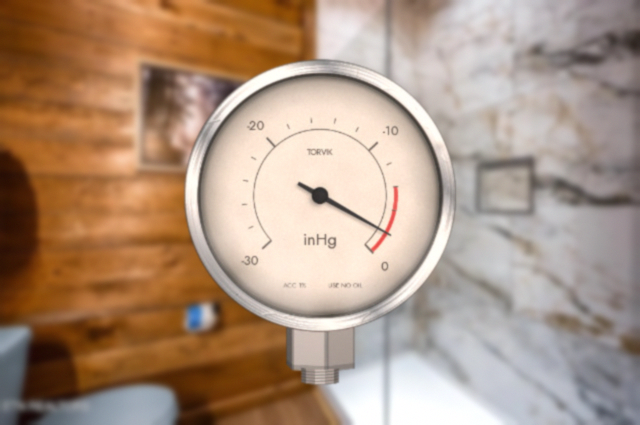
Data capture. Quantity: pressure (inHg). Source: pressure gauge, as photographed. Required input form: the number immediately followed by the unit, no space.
-2inHg
